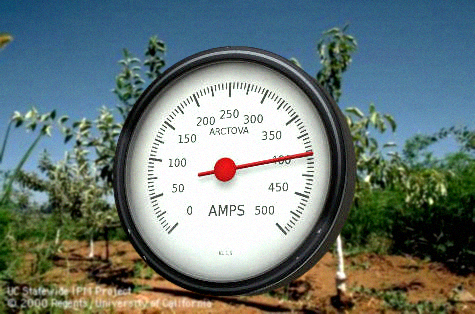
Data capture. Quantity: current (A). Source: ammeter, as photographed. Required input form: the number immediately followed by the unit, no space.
400A
